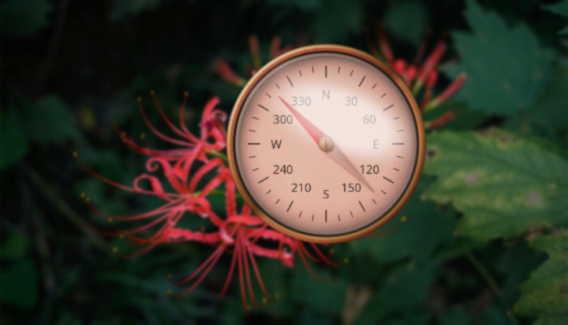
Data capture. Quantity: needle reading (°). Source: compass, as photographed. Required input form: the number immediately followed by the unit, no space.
315°
